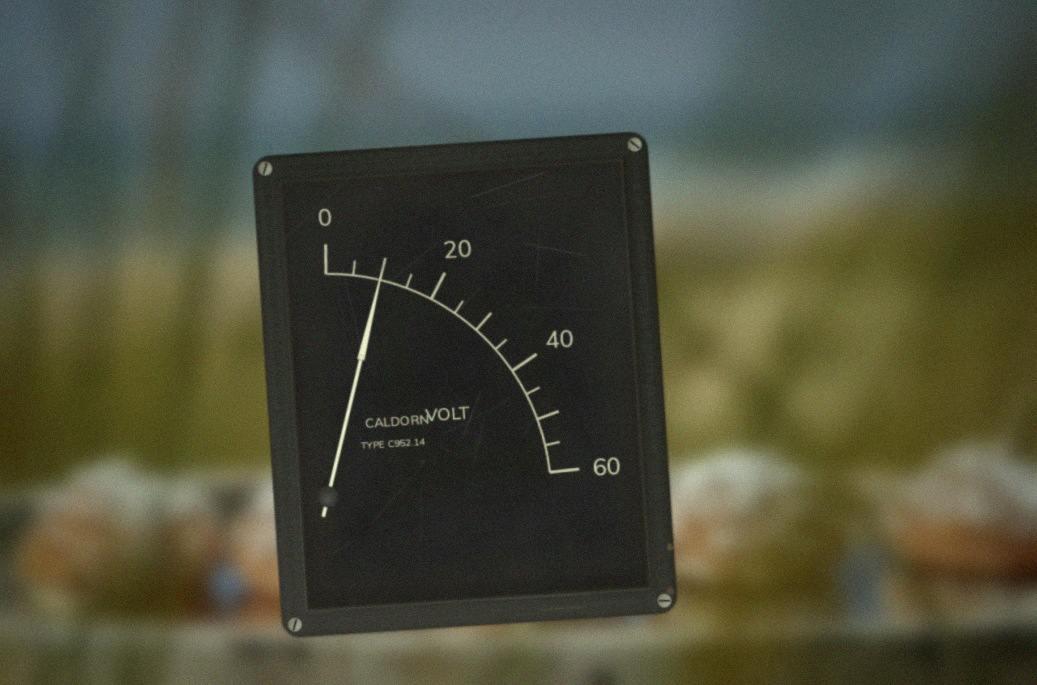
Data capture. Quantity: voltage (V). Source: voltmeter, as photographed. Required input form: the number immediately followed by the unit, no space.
10V
